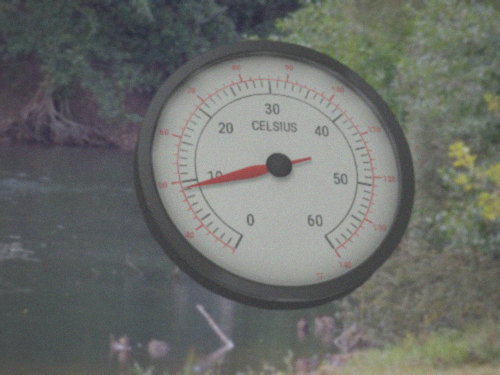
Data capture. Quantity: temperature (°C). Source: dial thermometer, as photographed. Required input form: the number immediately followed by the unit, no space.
9°C
